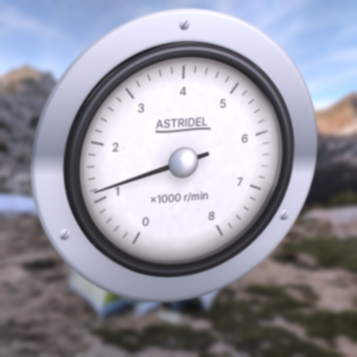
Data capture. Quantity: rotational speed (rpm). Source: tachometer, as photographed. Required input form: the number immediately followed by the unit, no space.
1200rpm
